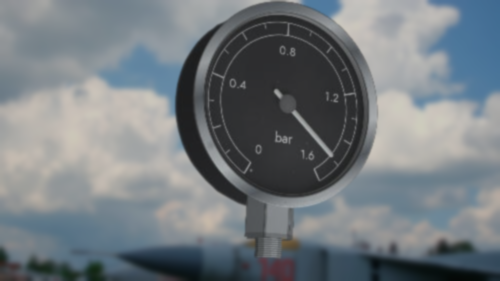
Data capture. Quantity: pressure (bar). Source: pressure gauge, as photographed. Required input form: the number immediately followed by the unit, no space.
1.5bar
